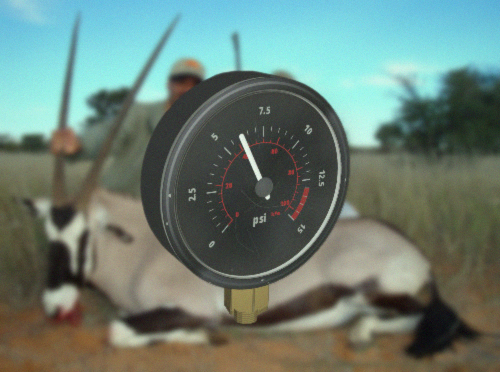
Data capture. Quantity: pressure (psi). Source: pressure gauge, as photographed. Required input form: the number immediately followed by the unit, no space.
6psi
